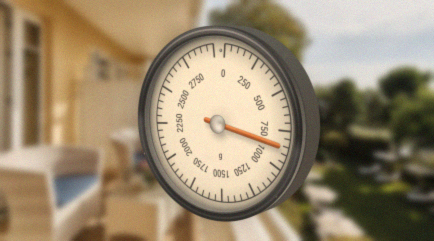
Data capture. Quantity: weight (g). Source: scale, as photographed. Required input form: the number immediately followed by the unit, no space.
850g
